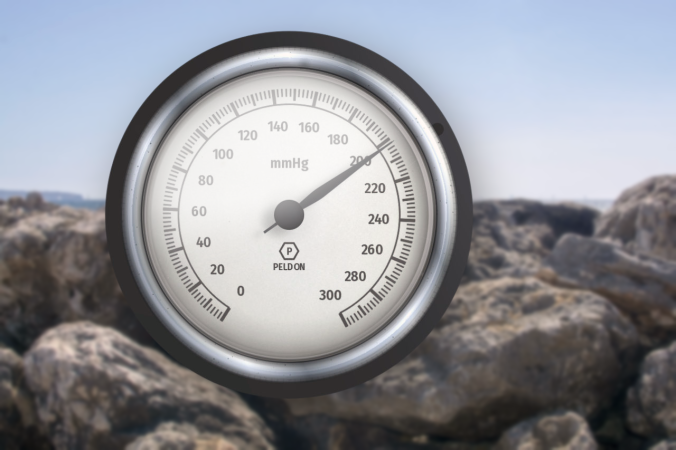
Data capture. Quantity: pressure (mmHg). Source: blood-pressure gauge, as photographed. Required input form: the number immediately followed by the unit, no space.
202mmHg
